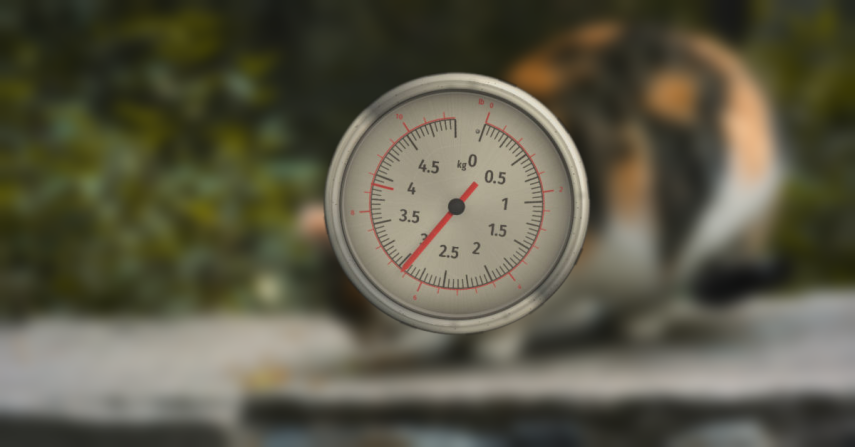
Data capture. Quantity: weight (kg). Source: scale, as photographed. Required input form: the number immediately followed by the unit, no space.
2.95kg
